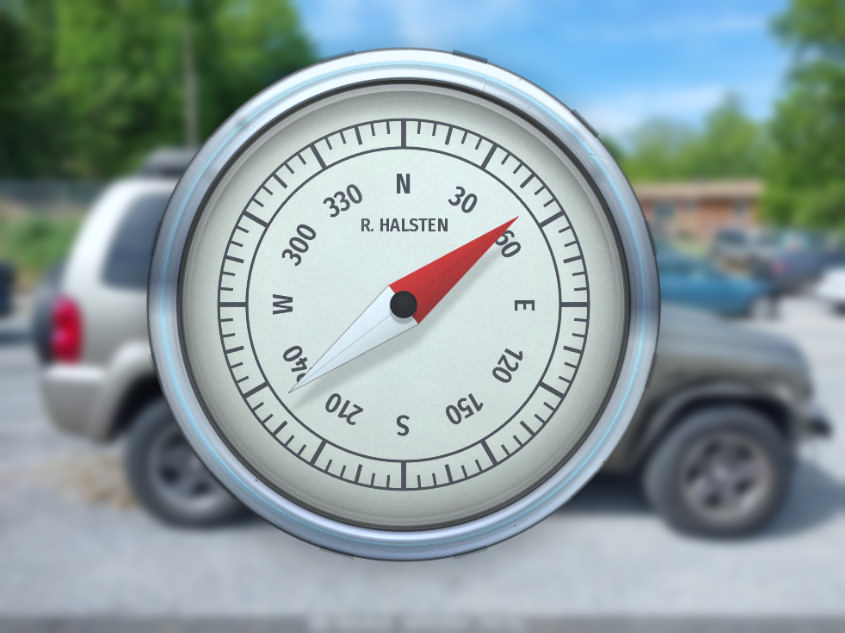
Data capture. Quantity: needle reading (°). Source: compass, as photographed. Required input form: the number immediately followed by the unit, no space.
52.5°
